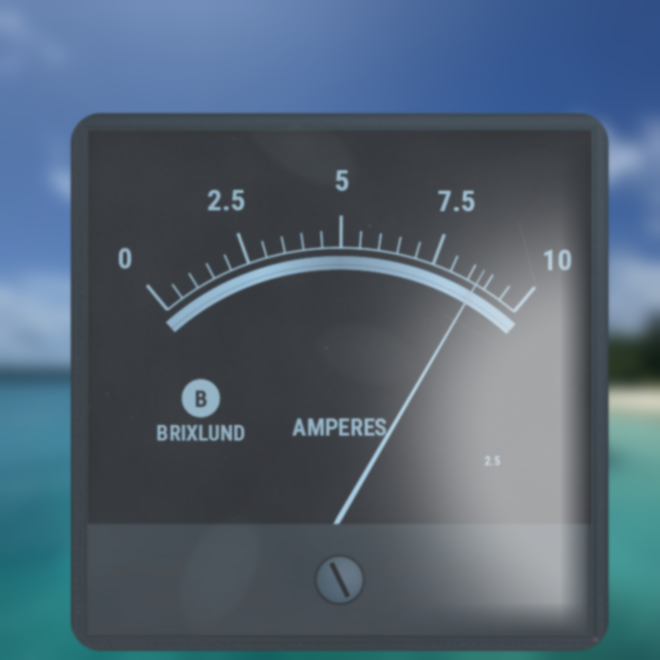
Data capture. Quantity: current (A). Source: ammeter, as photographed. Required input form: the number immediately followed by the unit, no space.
8.75A
